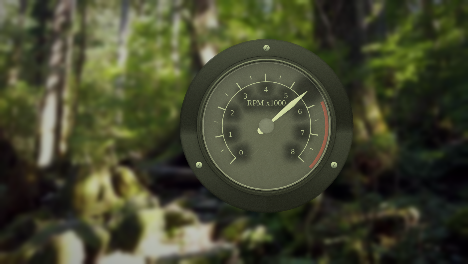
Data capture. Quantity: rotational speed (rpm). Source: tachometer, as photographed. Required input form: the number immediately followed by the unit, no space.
5500rpm
